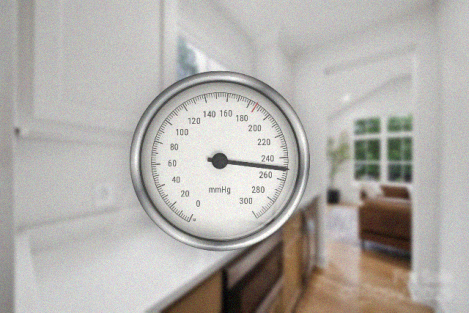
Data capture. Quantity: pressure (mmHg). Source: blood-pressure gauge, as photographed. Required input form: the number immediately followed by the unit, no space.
250mmHg
